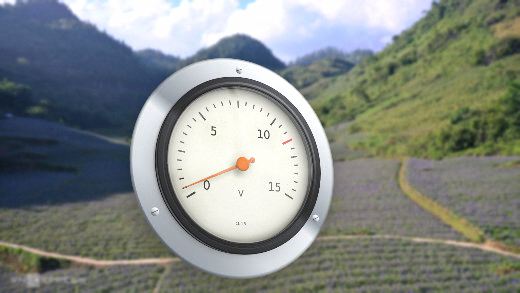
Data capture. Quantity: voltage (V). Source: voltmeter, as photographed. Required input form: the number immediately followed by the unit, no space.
0.5V
